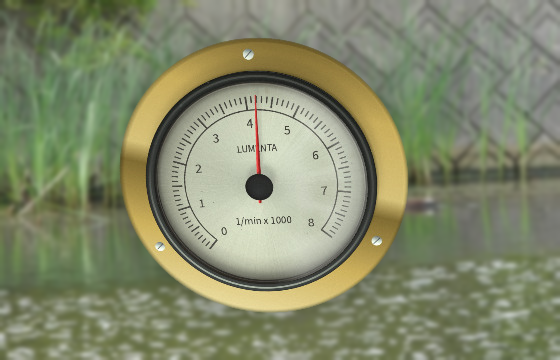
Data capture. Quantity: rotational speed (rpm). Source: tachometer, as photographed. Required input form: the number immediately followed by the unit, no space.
4200rpm
